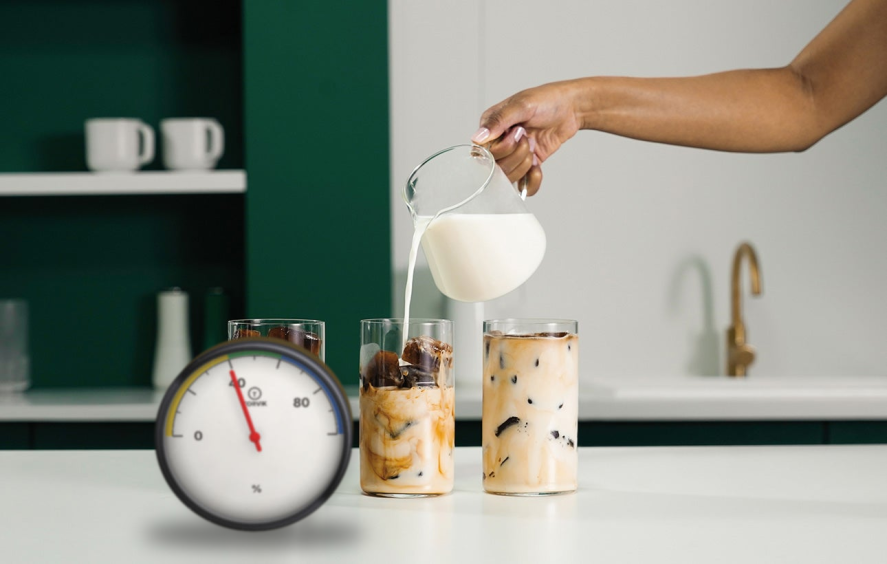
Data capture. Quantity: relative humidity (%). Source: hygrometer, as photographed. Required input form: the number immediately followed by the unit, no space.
40%
